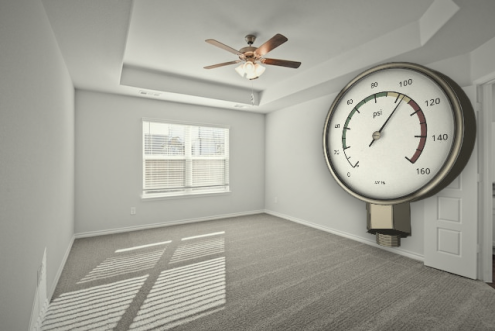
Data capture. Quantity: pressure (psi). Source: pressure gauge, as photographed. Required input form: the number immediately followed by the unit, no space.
105psi
